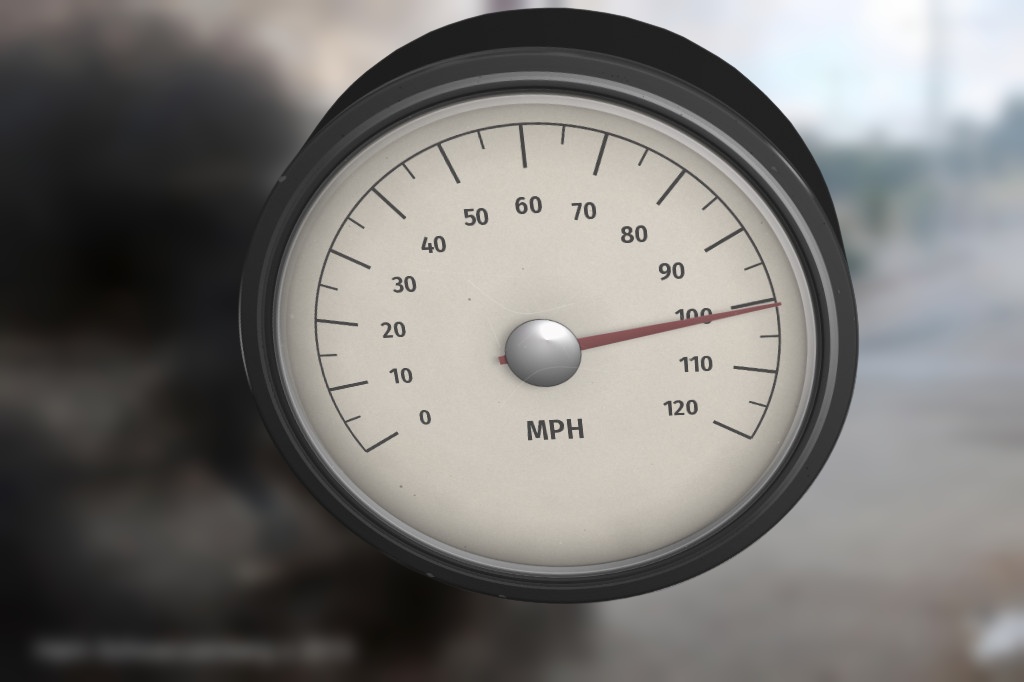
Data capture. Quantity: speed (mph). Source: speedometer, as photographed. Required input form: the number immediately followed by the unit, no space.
100mph
